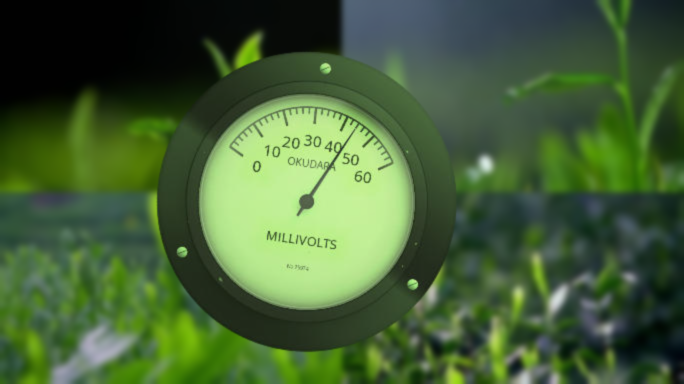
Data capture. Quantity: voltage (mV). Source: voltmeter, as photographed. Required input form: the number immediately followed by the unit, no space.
44mV
